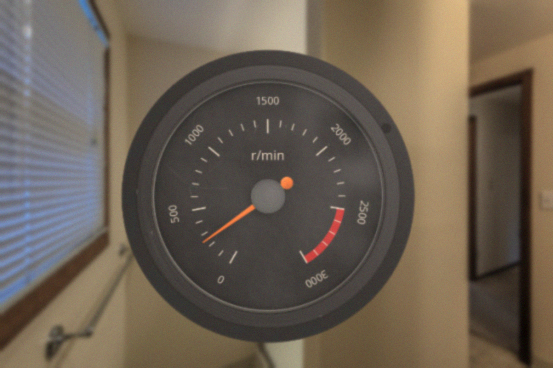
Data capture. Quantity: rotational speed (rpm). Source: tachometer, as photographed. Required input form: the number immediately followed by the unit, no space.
250rpm
